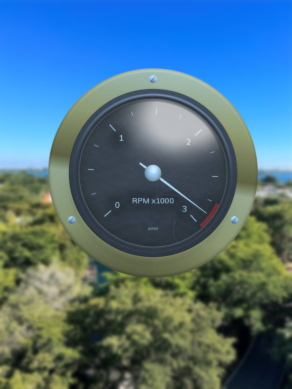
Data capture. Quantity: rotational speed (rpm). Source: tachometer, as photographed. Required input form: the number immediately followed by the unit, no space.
2875rpm
